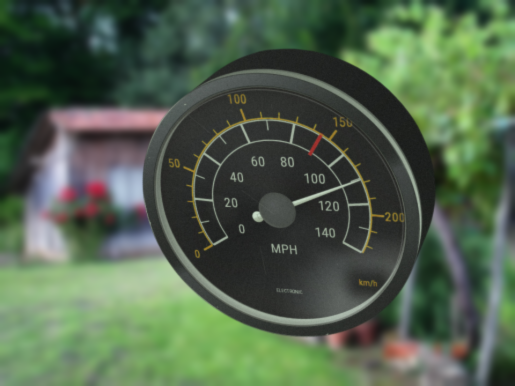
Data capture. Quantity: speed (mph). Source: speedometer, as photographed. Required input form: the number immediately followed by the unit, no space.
110mph
